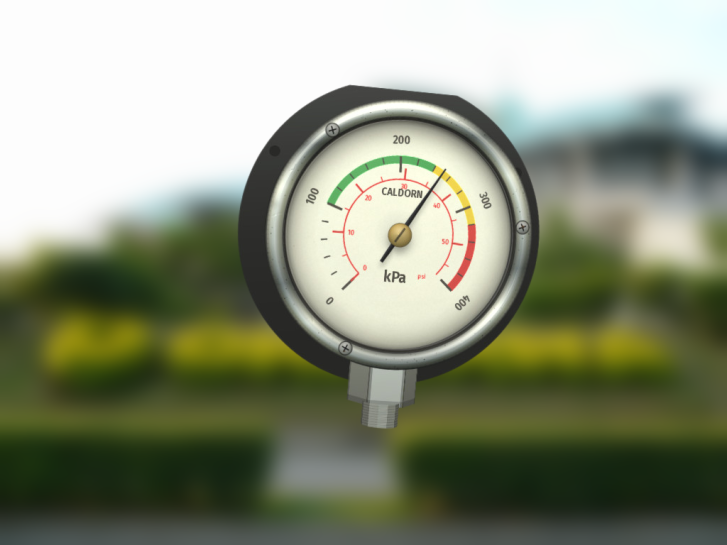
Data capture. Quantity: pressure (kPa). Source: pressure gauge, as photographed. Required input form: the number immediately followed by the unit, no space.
250kPa
